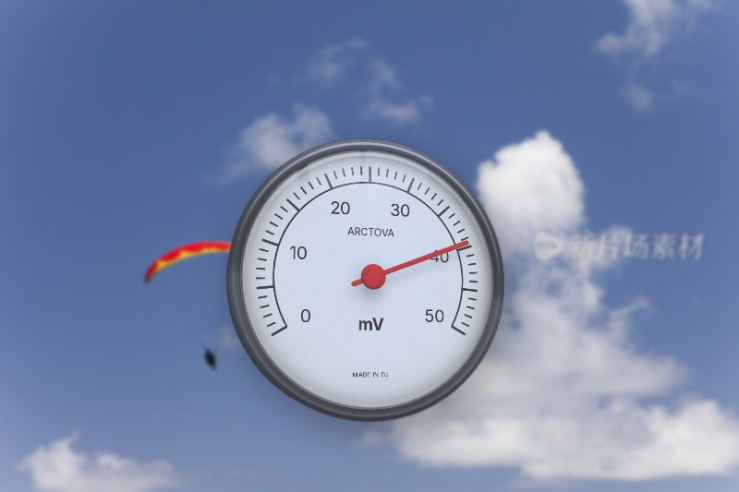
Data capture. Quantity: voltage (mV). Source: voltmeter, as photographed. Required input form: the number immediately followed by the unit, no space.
39.5mV
